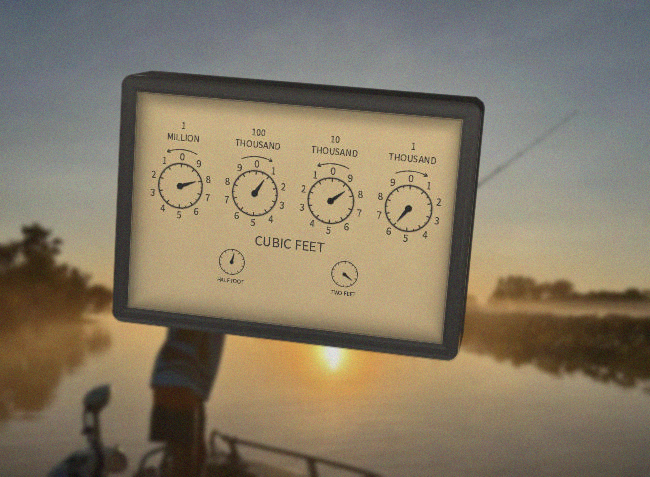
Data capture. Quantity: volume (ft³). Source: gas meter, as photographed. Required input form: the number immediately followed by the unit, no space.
808600ft³
